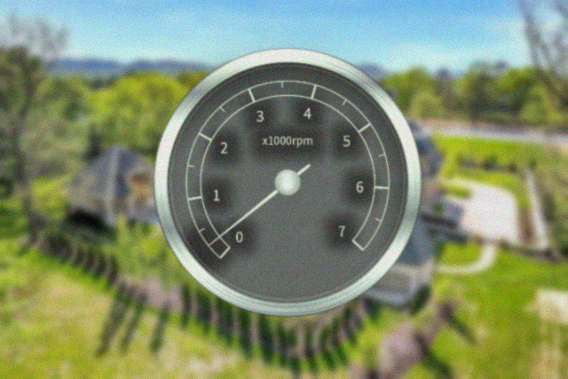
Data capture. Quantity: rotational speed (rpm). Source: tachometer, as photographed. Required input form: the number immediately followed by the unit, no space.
250rpm
